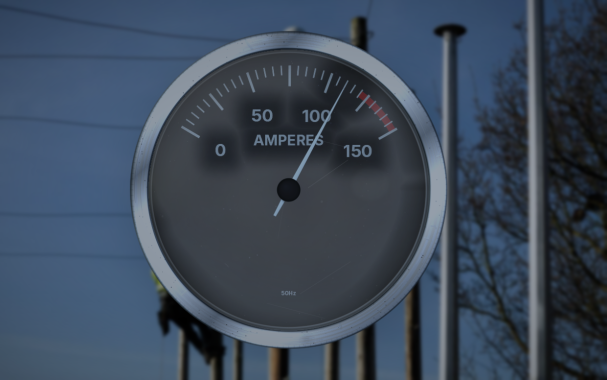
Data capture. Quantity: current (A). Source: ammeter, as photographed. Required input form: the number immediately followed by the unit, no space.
110A
